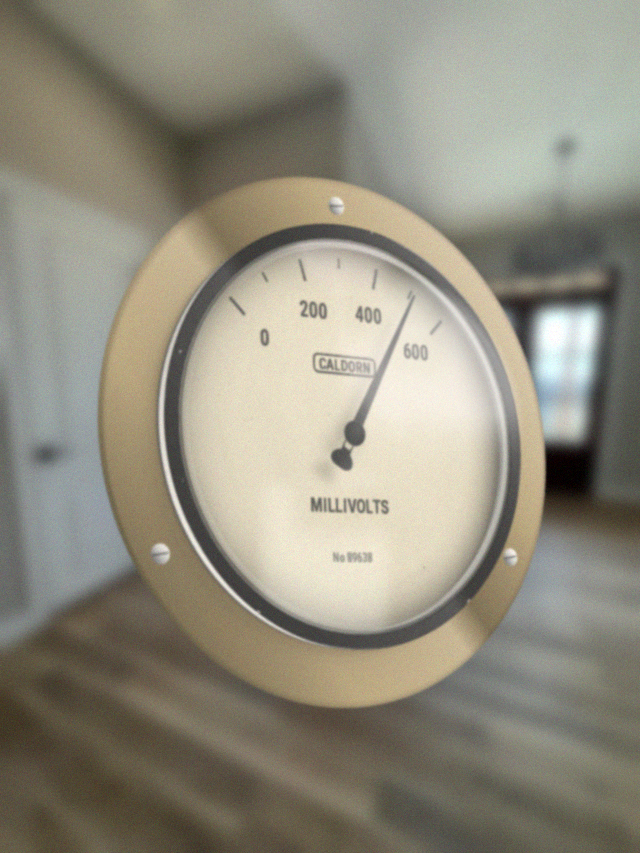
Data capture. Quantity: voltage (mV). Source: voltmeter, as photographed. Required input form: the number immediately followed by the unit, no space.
500mV
